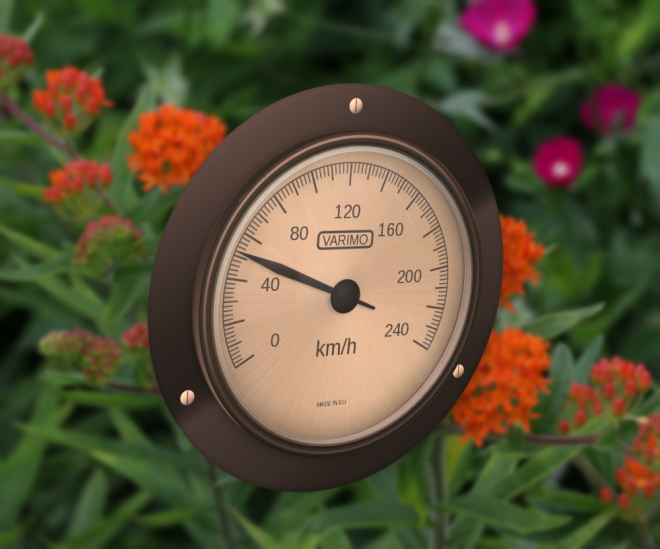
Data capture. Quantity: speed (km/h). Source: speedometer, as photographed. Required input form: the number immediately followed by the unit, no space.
52km/h
